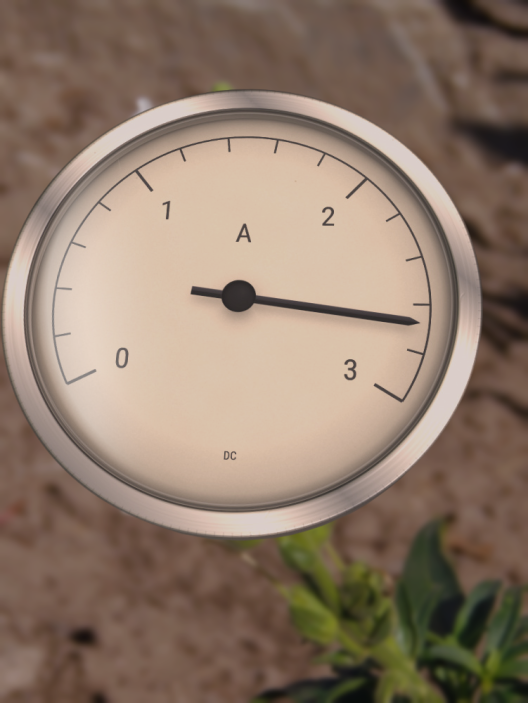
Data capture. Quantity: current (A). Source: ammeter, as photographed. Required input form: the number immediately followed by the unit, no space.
2.7A
